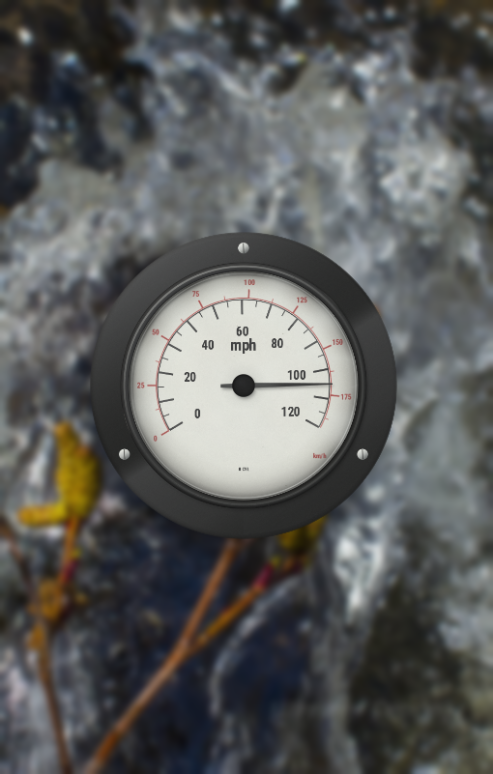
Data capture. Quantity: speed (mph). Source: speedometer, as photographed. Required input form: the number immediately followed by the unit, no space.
105mph
